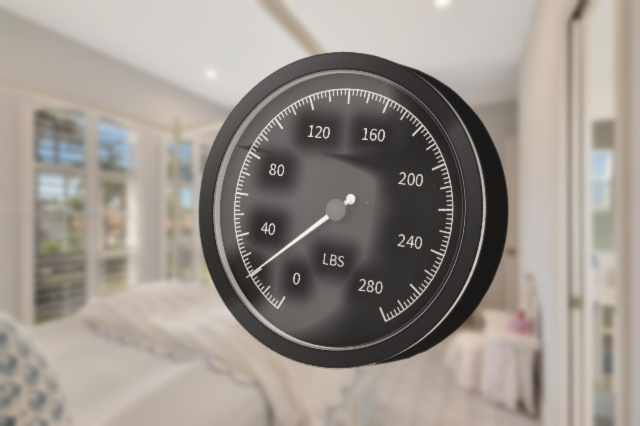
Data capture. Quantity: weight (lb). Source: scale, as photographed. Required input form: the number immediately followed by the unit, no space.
20lb
